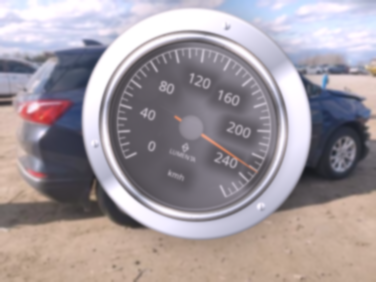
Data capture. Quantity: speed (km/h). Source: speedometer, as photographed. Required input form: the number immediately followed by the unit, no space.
230km/h
